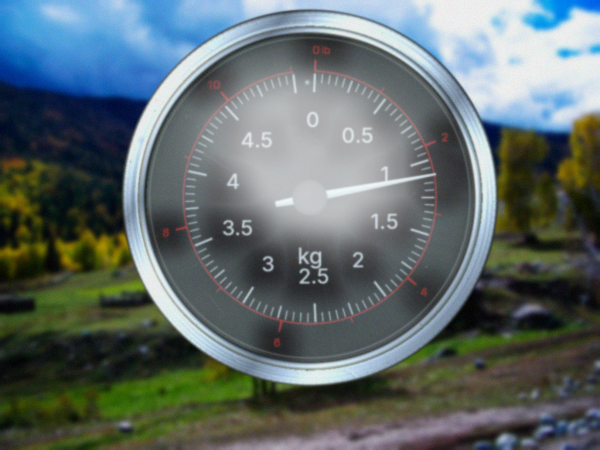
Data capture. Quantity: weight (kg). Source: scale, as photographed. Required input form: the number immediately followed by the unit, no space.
1.1kg
